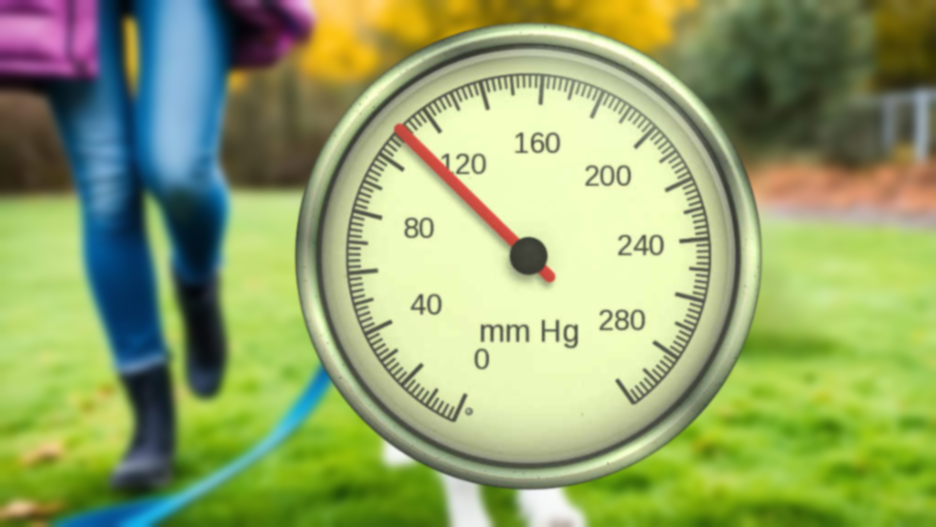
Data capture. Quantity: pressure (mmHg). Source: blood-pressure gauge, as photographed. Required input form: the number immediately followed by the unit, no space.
110mmHg
